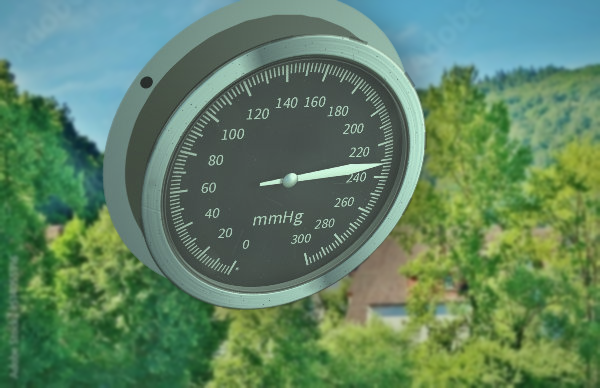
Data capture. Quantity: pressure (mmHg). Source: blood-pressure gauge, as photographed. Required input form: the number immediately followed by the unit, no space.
230mmHg
